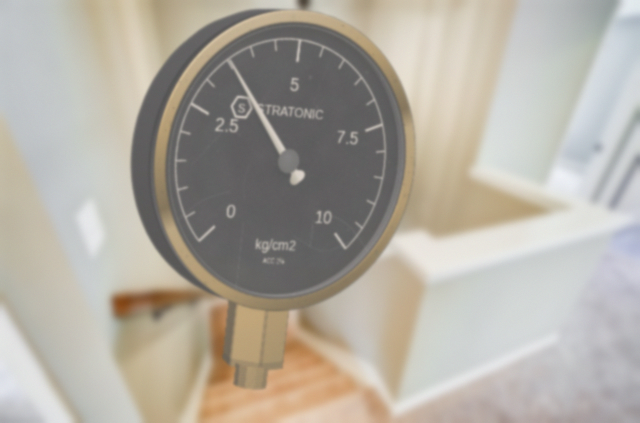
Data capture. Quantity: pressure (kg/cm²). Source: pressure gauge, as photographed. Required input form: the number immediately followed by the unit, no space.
3.5kg/cm²
